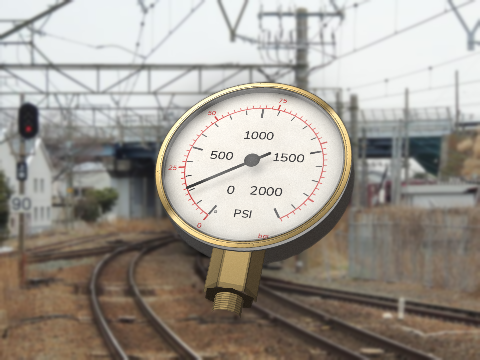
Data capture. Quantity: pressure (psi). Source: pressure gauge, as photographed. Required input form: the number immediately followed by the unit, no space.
200psi
